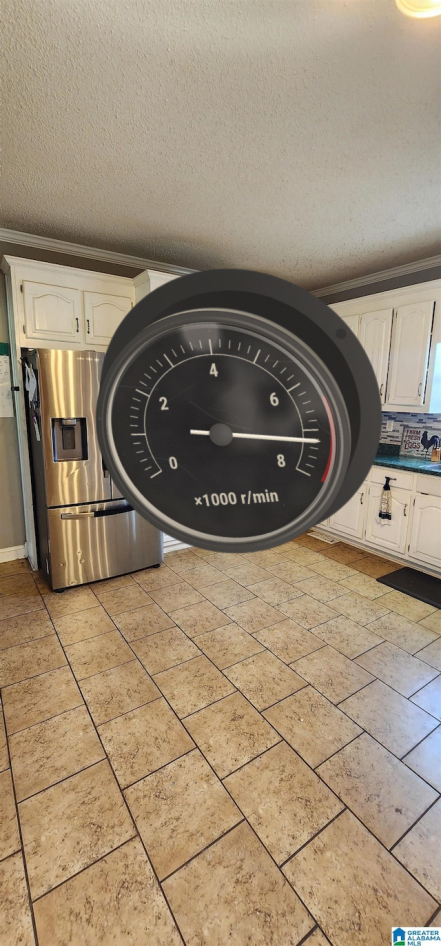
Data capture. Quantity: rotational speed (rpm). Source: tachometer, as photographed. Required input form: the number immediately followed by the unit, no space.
7200rpm
